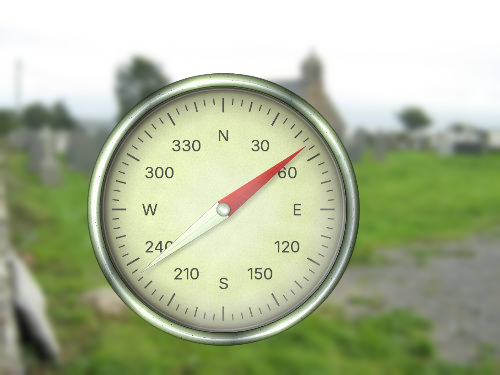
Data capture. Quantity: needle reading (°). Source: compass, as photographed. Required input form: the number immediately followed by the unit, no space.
52.5°
